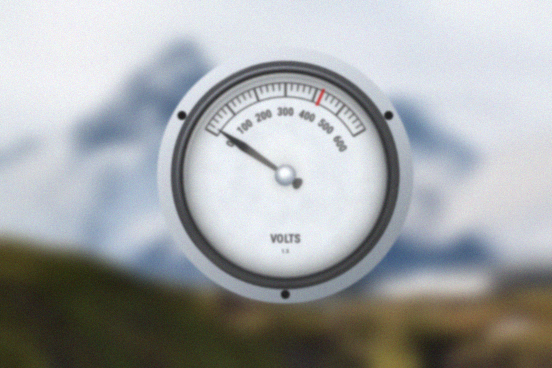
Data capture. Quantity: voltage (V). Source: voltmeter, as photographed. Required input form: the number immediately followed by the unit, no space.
20V
